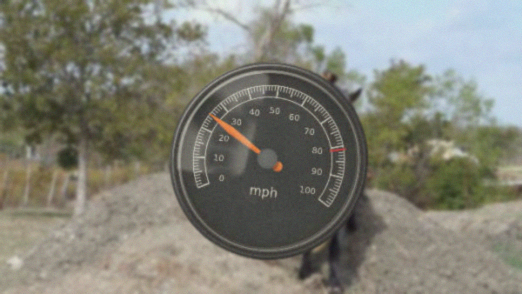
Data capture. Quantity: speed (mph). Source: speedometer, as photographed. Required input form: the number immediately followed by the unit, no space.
25mph
